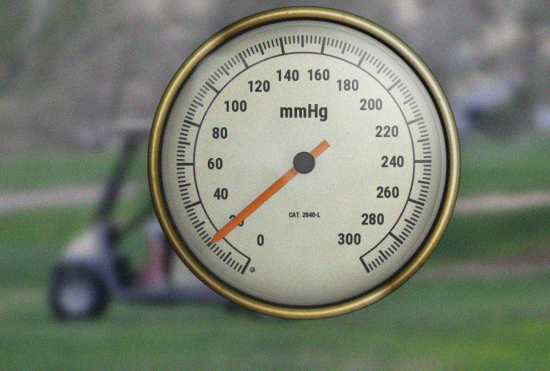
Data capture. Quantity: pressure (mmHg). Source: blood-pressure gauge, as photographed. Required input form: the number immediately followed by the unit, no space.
20mmHg
